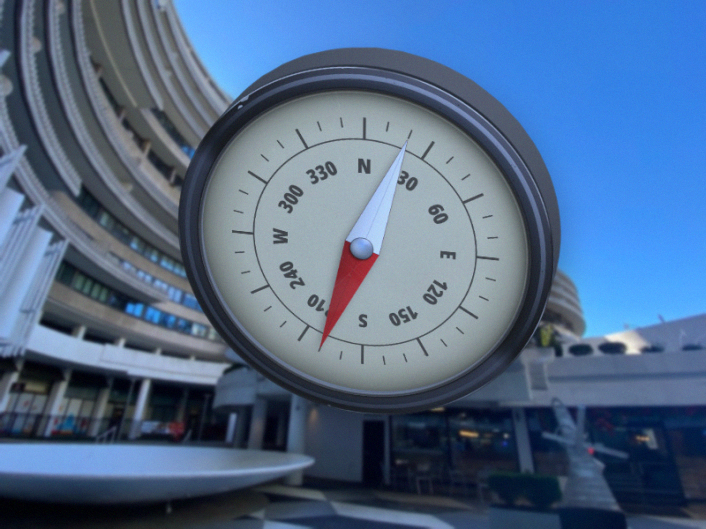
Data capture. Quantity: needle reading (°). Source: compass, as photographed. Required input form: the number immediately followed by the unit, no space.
200°
